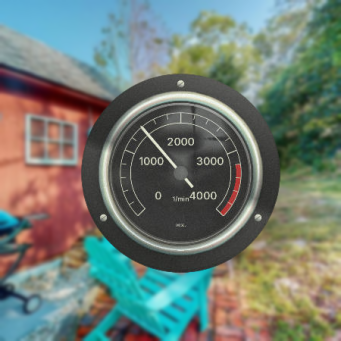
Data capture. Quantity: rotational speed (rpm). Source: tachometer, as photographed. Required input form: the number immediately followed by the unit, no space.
1400rpm
